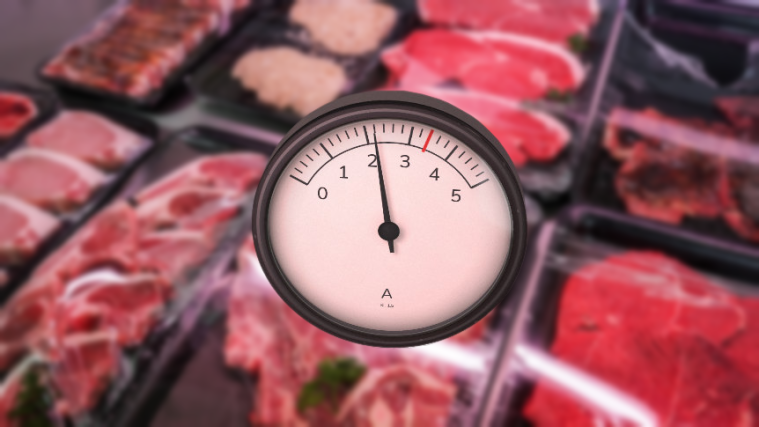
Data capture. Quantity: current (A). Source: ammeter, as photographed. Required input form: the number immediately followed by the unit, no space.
2.2A
